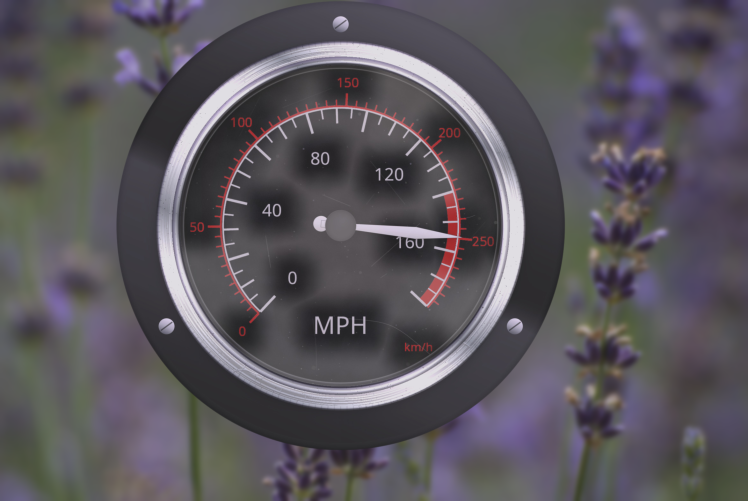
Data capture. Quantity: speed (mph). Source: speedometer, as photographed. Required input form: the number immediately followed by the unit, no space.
155mph
